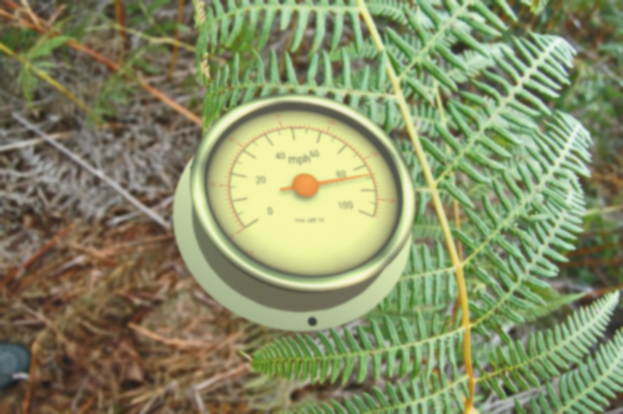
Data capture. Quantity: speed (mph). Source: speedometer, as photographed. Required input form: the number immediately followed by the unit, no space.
85mph
